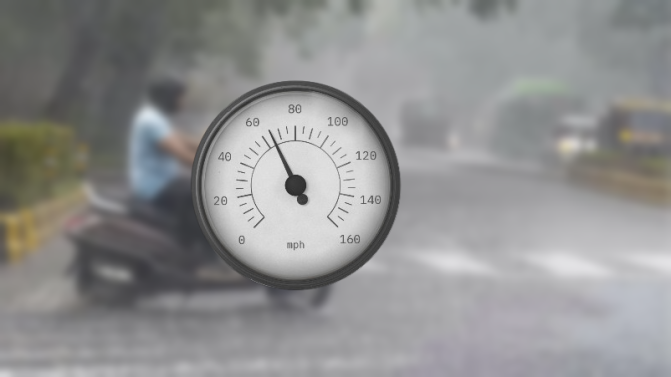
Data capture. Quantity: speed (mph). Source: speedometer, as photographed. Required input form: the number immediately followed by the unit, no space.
65mph
